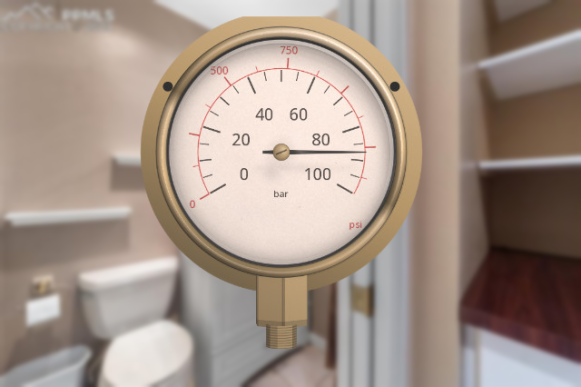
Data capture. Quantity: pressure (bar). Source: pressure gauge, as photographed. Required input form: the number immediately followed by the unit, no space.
87.5bar
